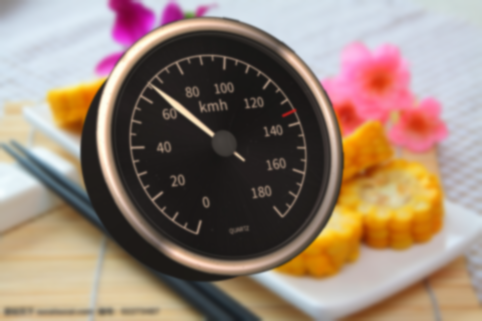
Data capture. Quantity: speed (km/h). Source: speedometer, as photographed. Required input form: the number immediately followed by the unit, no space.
65km/h
